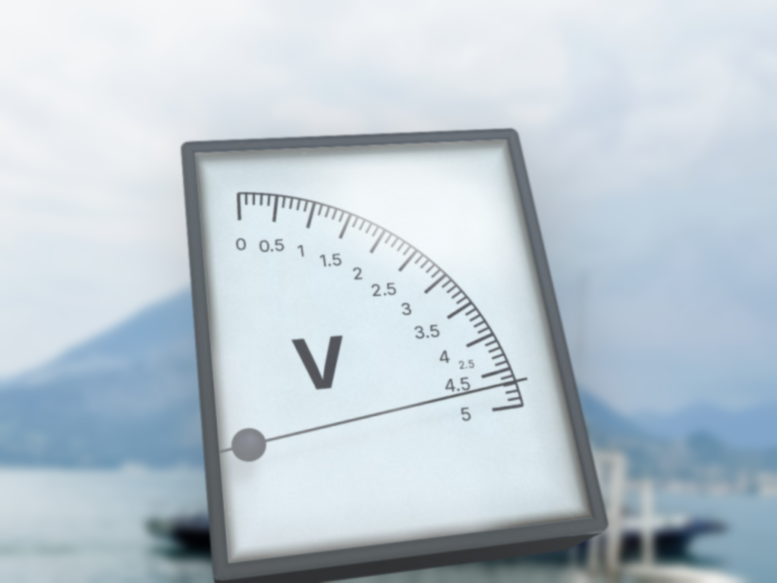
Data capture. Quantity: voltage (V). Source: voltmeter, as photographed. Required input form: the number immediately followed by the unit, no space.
4.7V
